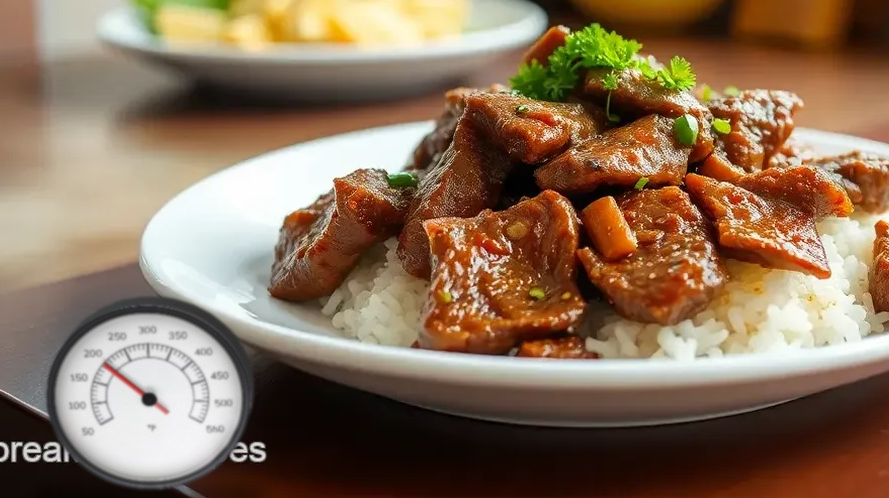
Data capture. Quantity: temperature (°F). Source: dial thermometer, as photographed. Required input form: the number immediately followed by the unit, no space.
200°F
